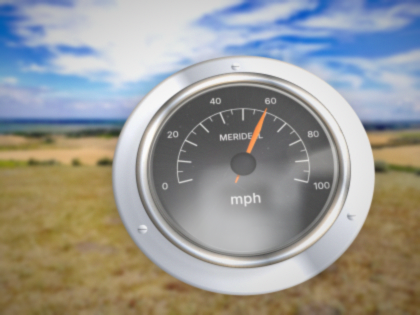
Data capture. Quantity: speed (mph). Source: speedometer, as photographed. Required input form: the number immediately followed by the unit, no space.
60mph
